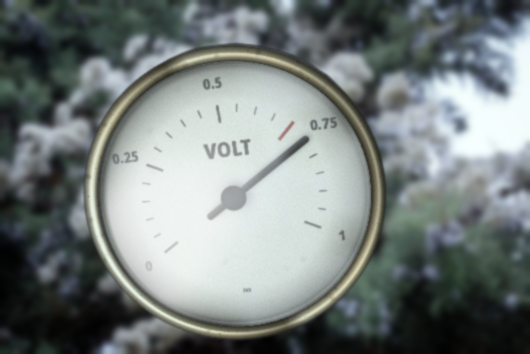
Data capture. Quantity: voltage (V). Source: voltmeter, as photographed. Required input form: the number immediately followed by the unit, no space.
0.75V
